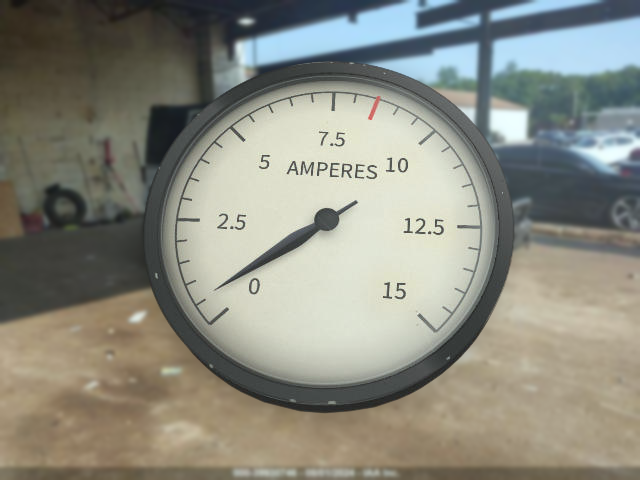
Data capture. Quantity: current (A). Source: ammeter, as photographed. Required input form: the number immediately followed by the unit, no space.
0.5A
